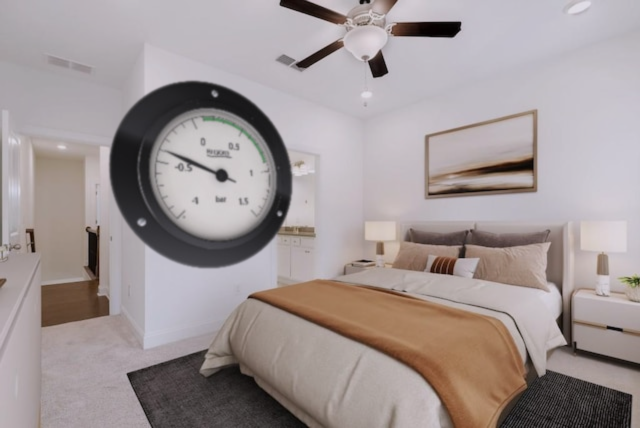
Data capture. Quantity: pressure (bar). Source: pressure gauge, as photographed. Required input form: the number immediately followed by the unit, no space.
-0.4bar
